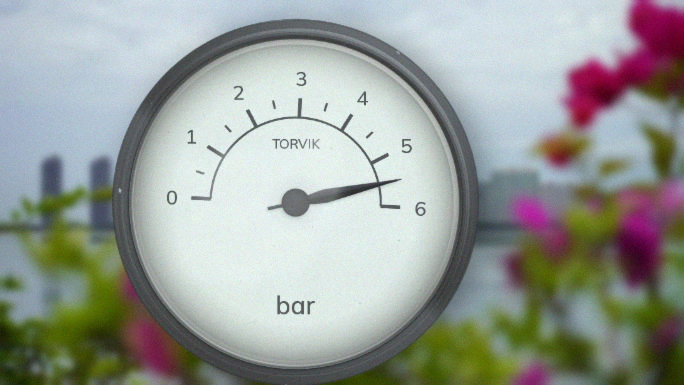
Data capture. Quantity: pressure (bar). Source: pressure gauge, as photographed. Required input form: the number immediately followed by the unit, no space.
5.5bar
